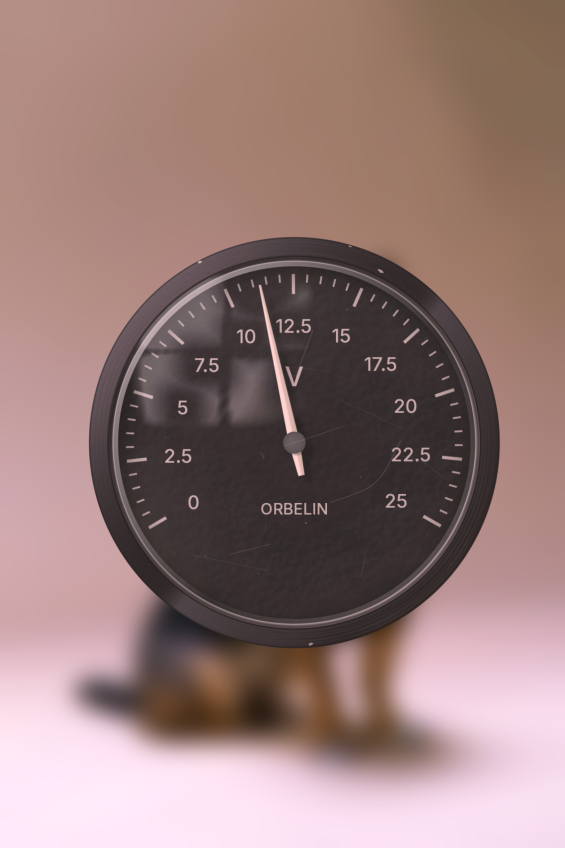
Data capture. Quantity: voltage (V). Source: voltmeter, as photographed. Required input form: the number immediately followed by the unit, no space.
11.25V
